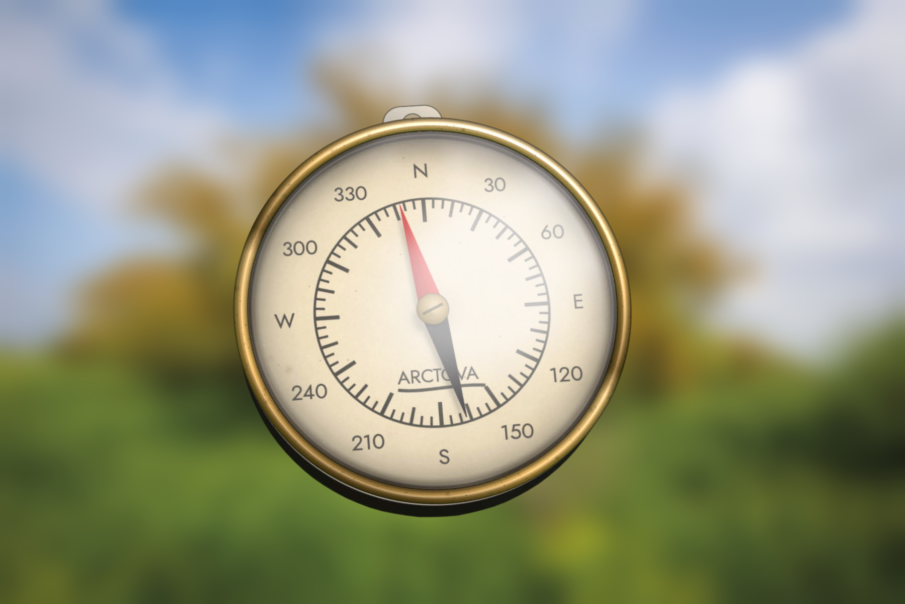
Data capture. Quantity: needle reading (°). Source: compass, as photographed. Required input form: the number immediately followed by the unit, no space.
347.5°
